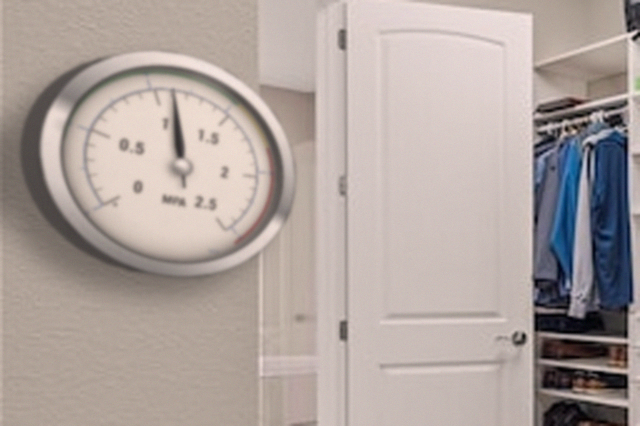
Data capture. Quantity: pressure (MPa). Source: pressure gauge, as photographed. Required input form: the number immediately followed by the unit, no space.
1.1MPa
